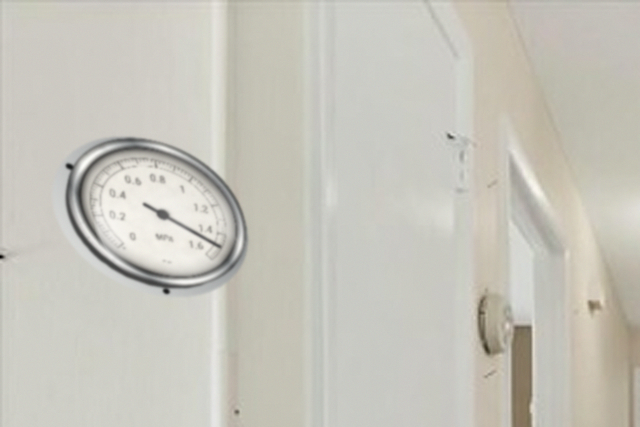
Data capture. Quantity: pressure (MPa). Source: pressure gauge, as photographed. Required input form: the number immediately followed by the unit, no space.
1.5MPa
